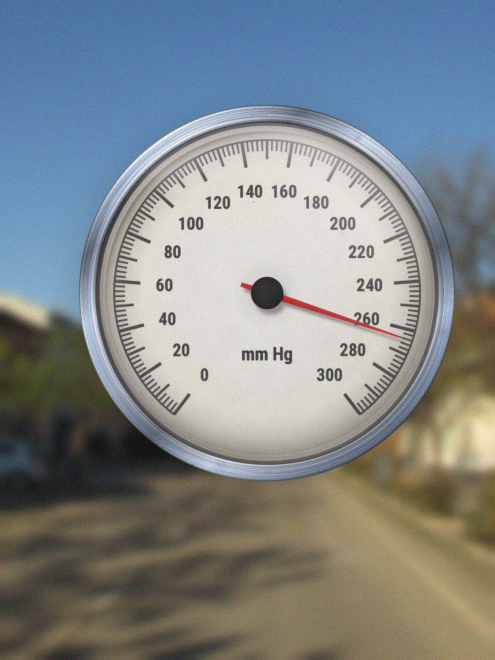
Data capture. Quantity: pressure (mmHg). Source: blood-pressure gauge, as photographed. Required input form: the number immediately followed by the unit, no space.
264mmHg
